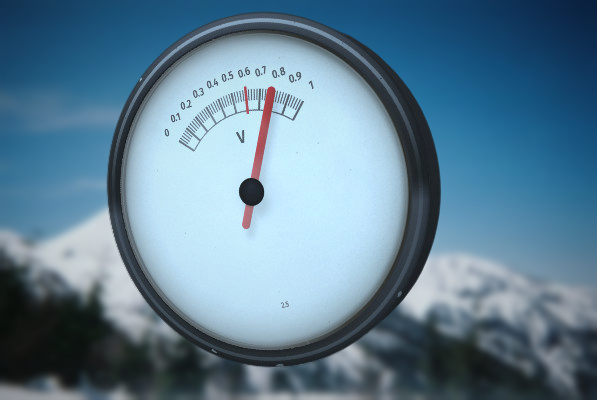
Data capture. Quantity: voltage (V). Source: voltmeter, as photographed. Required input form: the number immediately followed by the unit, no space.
0.8V
